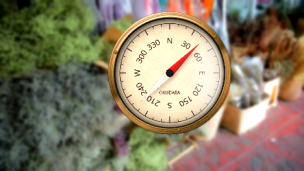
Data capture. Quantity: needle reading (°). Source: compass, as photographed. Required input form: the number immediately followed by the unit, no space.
45°
